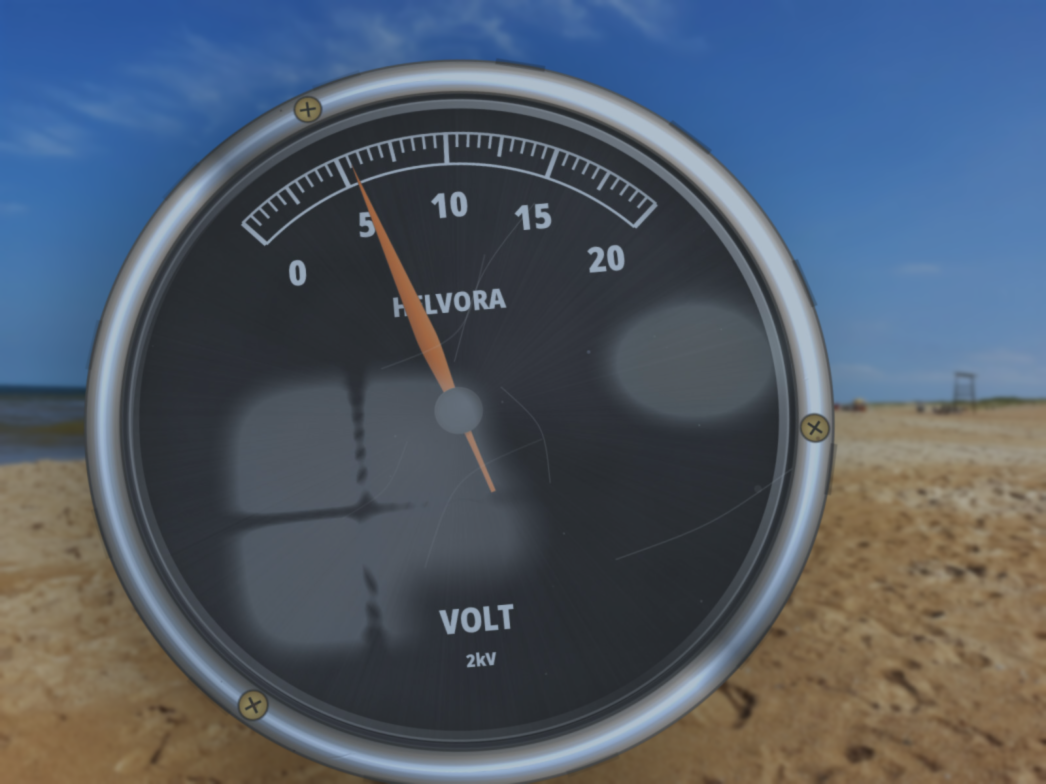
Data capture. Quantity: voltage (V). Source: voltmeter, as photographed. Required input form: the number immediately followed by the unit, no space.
5.5V
